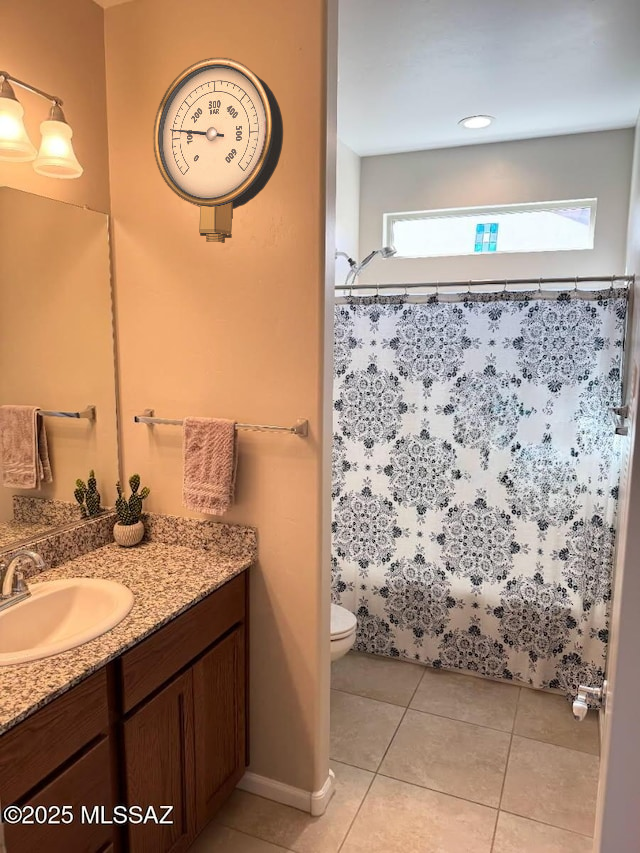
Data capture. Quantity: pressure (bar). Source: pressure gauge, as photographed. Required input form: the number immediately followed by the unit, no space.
120bar
